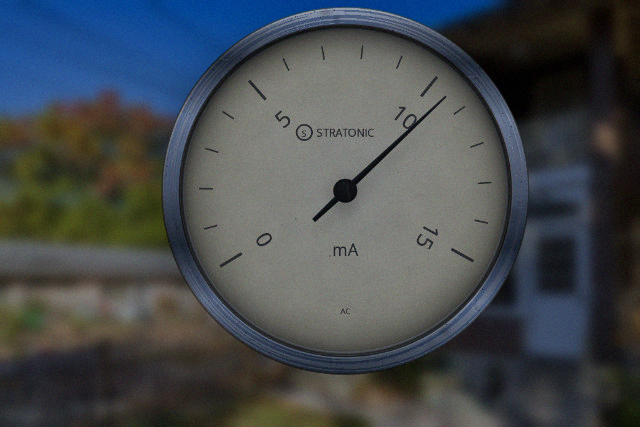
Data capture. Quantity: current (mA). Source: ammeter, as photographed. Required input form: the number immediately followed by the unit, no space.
10.5mA
